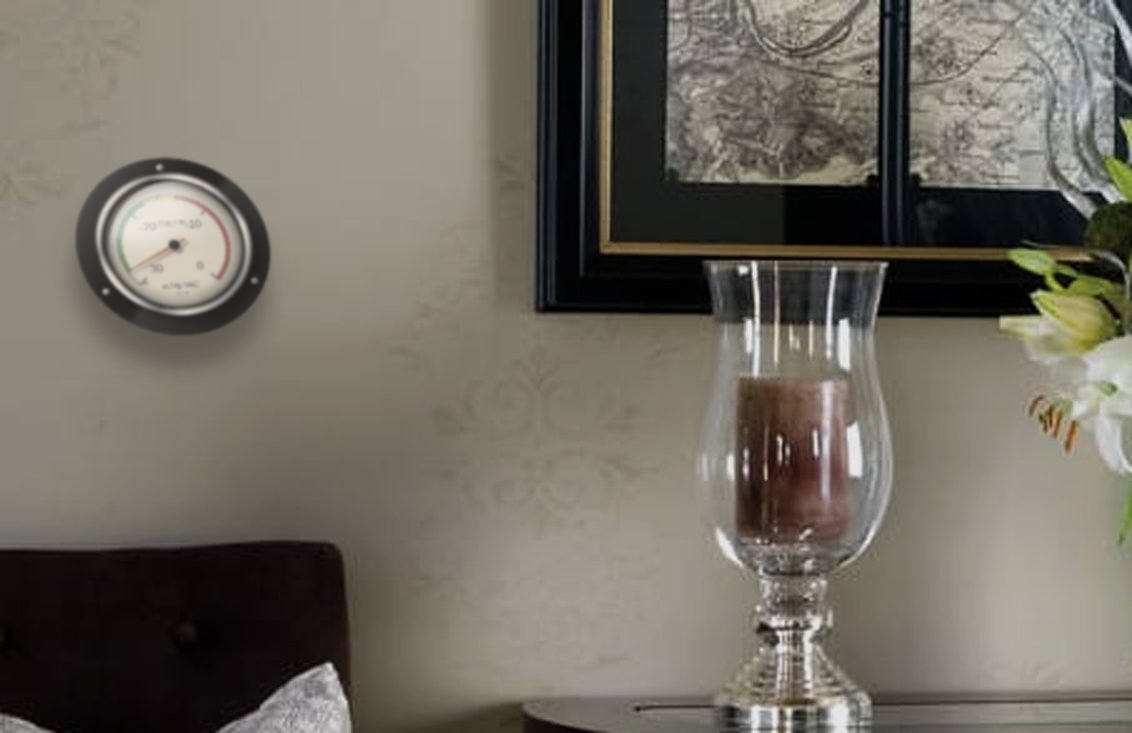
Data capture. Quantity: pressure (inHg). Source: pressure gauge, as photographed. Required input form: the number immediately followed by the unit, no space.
-28inHg
